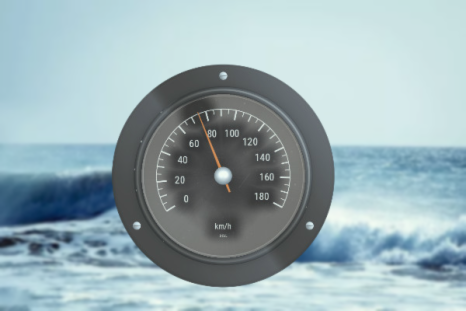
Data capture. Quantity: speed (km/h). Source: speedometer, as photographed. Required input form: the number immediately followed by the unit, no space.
75km/h
